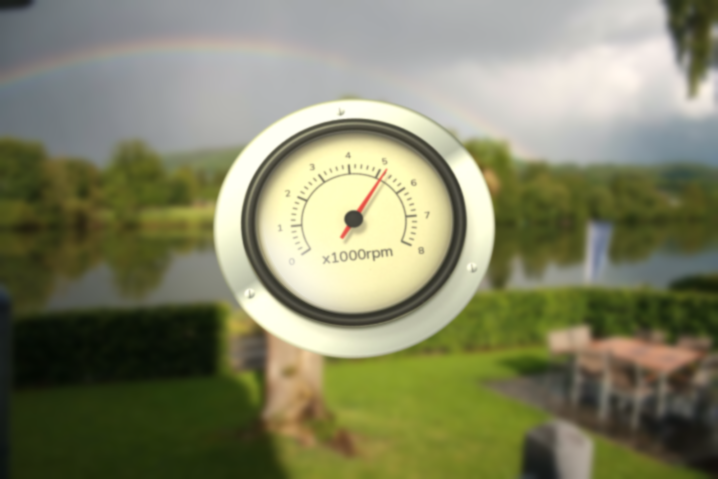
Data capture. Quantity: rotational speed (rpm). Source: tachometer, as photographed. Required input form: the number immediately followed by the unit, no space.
5200rpm
